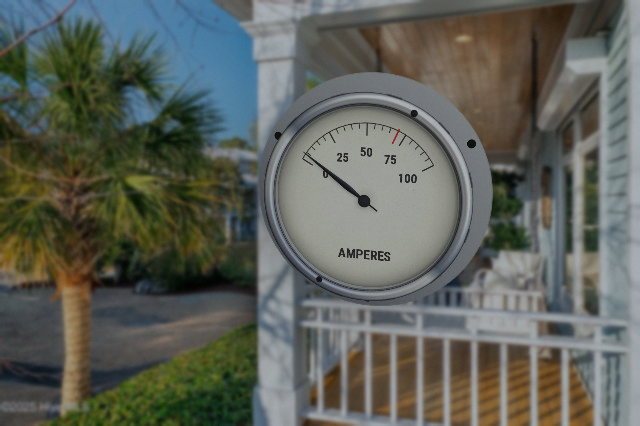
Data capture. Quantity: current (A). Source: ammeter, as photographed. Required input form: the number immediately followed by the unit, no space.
5A
